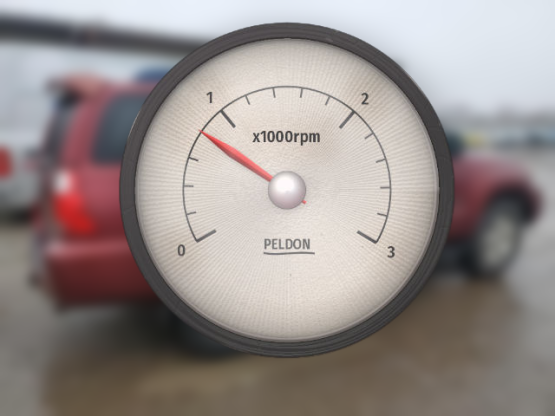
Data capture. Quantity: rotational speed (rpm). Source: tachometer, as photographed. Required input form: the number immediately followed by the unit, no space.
800rpm
